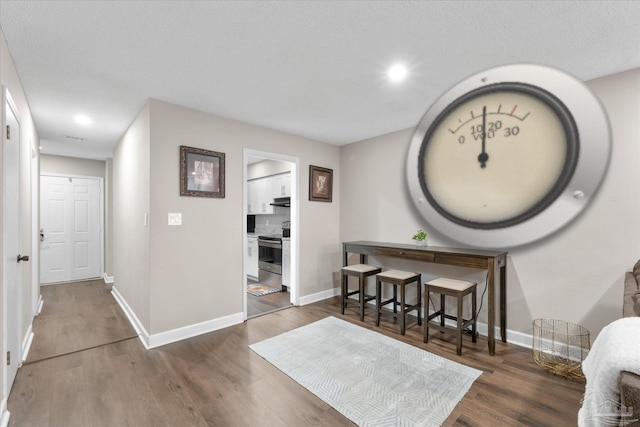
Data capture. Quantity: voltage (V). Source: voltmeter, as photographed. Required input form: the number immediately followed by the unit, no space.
15V
